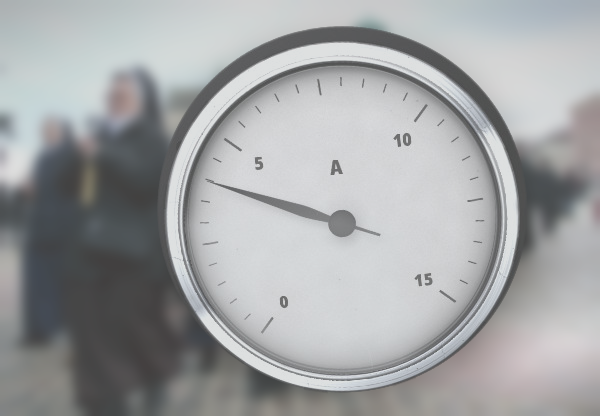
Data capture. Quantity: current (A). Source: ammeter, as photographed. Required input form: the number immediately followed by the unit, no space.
4A
